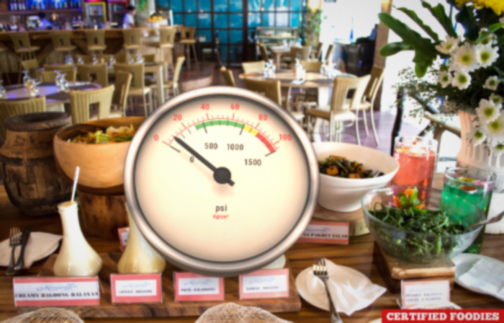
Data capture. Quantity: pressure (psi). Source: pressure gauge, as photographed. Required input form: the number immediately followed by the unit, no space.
100psi
